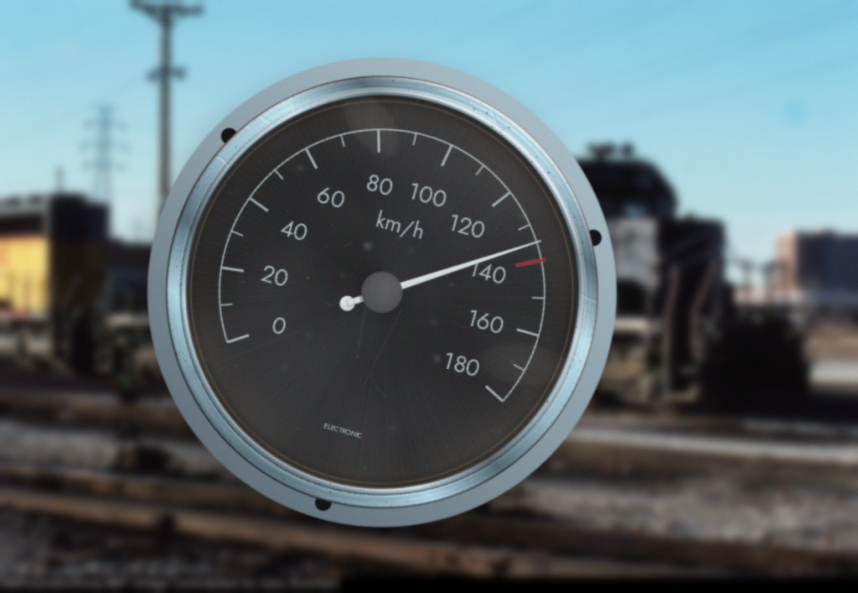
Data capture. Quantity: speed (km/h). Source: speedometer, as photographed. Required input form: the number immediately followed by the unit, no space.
135km/h
